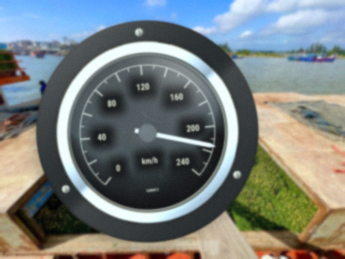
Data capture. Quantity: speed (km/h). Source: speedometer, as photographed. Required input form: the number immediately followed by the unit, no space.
215km/h
